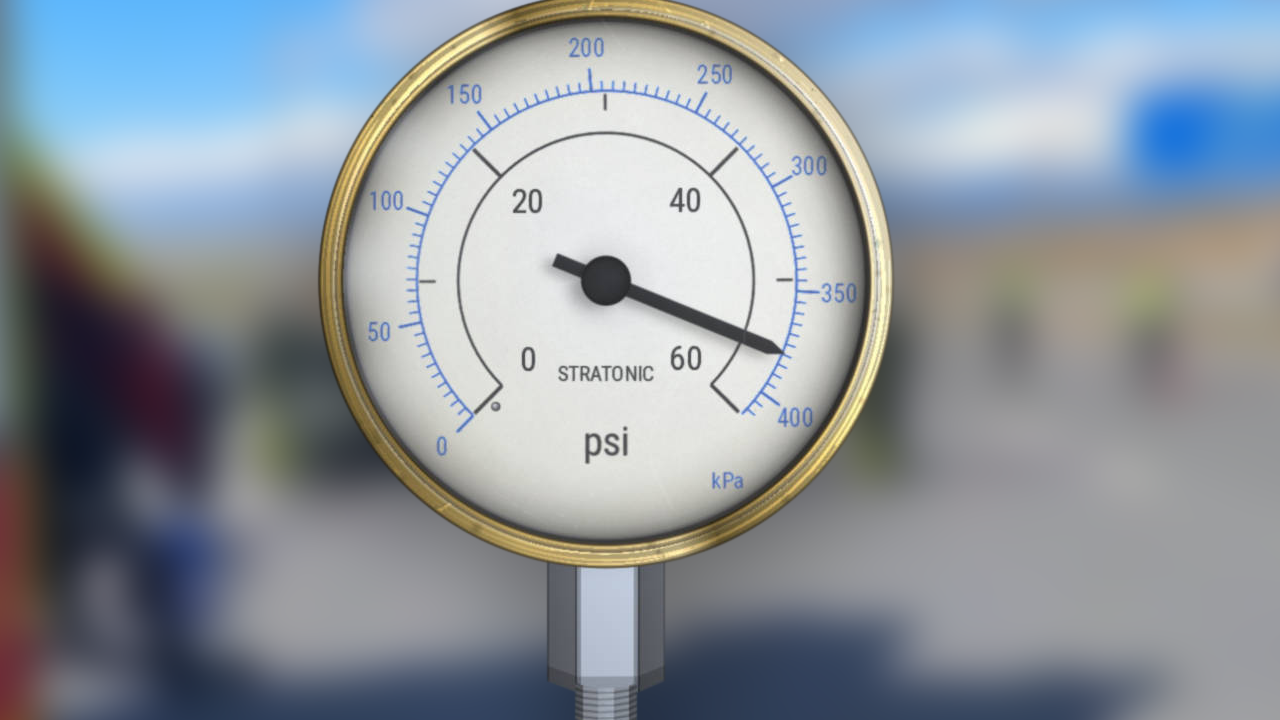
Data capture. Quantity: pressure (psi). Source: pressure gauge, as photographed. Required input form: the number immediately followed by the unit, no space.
55psi
